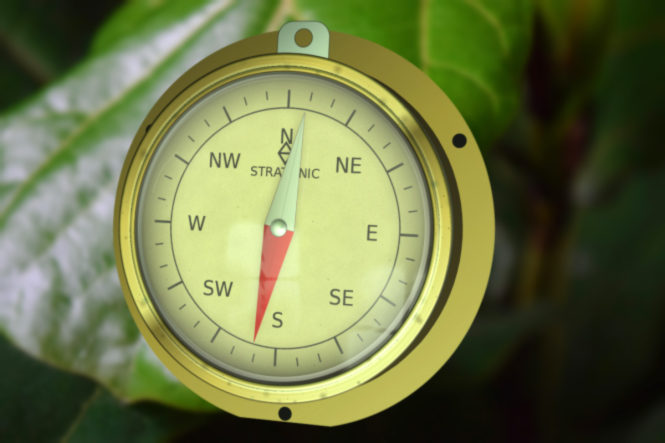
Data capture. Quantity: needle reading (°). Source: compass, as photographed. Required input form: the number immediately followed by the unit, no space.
190°
